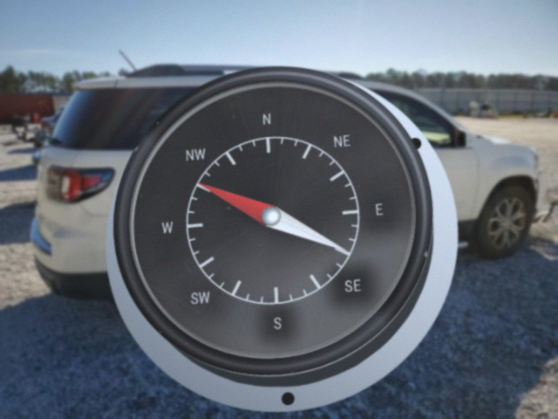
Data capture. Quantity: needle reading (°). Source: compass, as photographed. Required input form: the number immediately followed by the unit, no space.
300°
